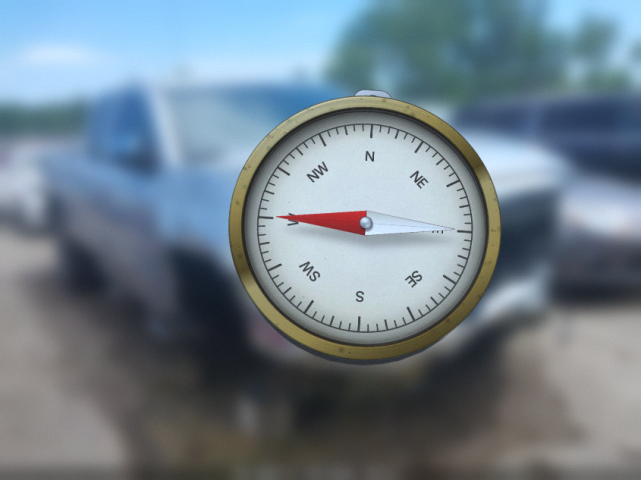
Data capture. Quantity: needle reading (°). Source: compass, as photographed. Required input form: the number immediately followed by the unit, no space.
270°
